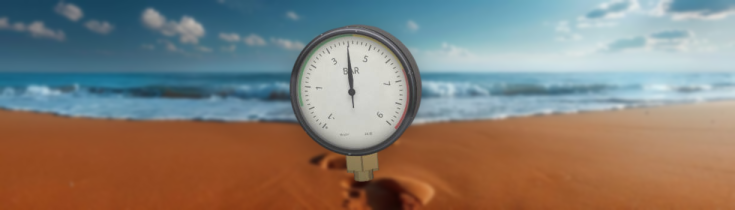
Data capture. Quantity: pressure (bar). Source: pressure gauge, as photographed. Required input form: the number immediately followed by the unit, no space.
4bar
